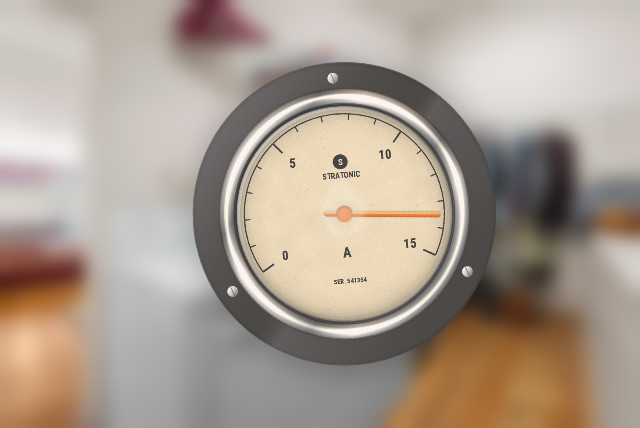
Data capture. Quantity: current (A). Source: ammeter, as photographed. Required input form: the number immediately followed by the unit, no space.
13.5A
